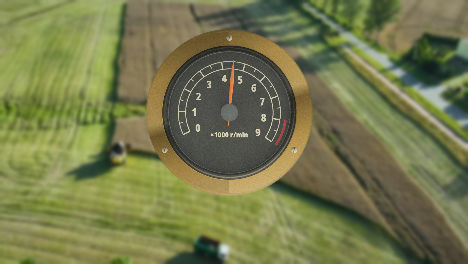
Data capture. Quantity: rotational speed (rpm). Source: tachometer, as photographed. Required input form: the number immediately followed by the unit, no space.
4500rpm
